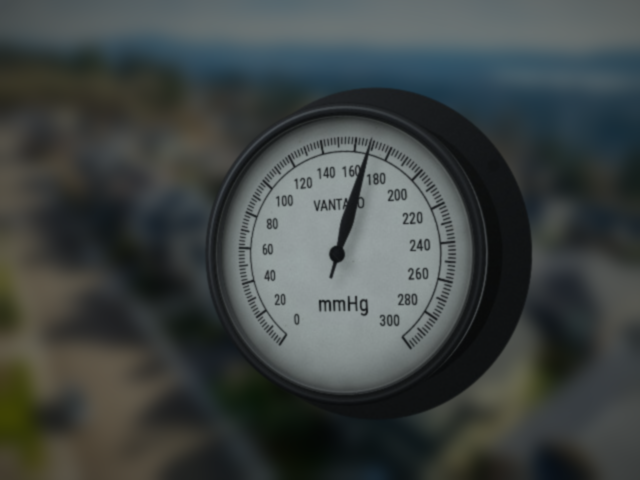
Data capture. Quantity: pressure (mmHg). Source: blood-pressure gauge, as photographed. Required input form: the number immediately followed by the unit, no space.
170mmHg
